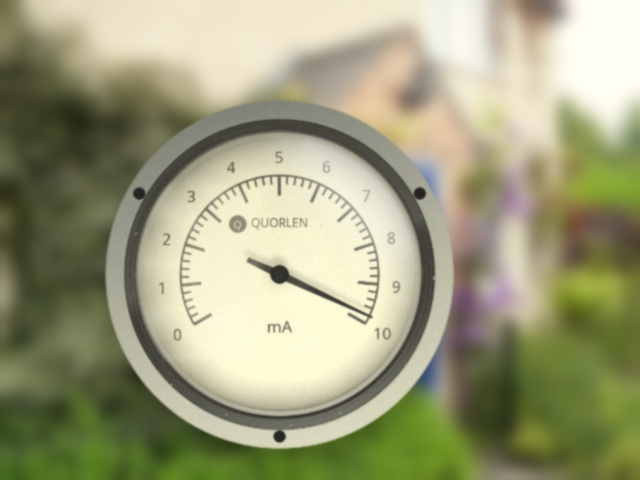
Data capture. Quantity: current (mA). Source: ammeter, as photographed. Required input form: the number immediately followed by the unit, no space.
9.8mA
